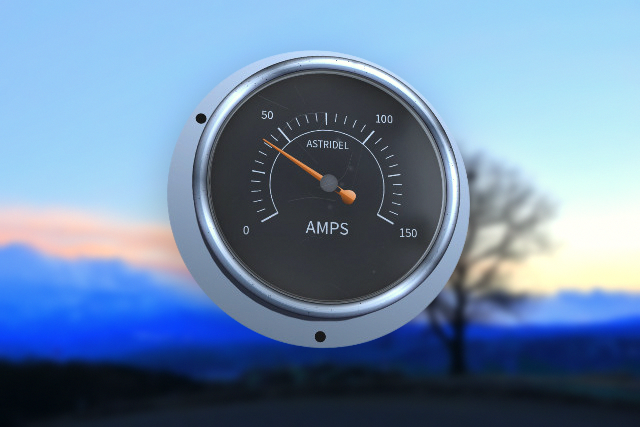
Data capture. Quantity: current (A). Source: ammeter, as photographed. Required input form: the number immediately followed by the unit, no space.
40A
